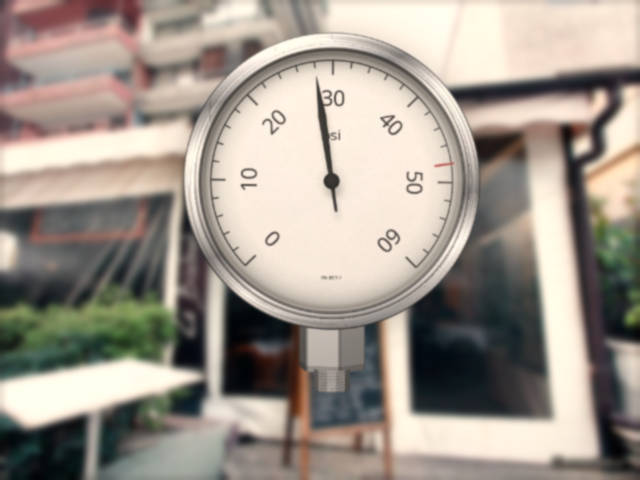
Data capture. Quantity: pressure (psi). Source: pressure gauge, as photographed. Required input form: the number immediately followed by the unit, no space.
28psi
